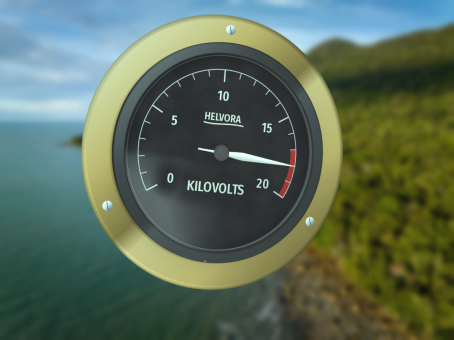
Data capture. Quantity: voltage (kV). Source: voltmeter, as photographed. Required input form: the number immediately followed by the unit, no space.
18kV
